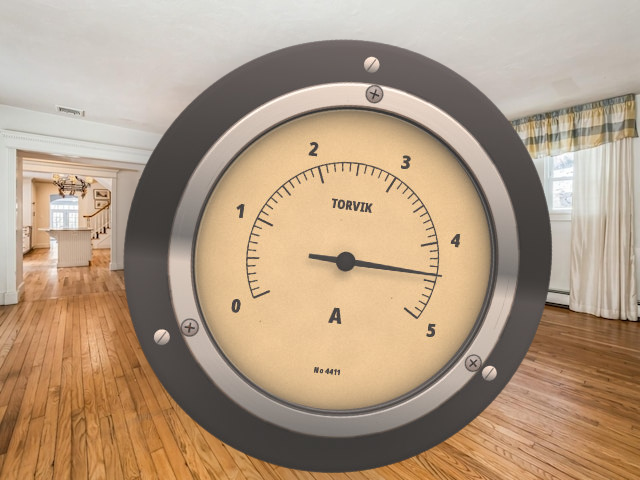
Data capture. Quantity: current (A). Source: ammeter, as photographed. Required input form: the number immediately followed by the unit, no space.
4.4A
